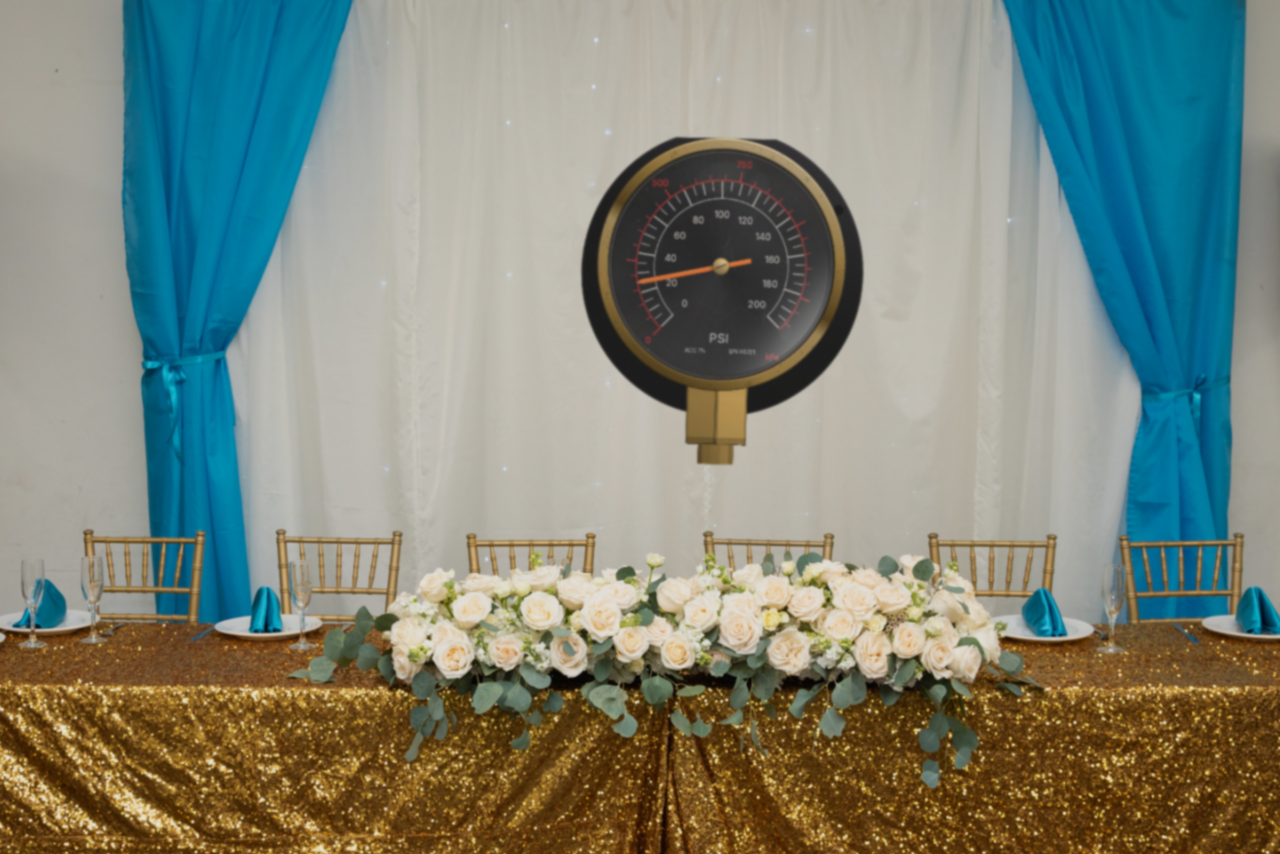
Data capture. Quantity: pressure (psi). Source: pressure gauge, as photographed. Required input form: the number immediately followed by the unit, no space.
25psi
